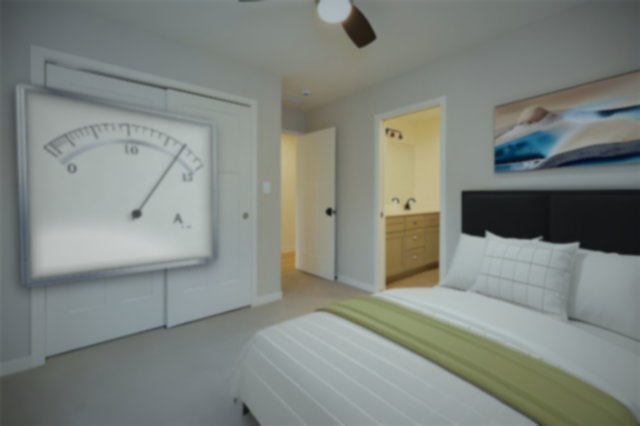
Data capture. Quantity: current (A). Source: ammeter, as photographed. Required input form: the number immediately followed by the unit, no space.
13.5A
